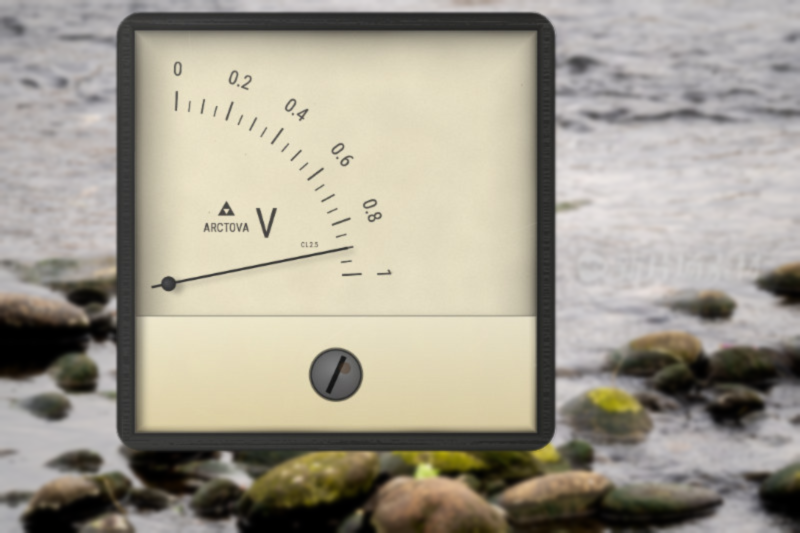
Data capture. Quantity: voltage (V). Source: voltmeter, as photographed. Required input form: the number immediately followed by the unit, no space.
0.9V
